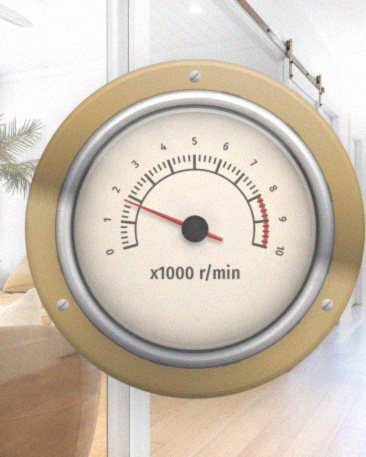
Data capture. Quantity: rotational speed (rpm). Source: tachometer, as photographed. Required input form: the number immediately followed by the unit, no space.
1800rpm
